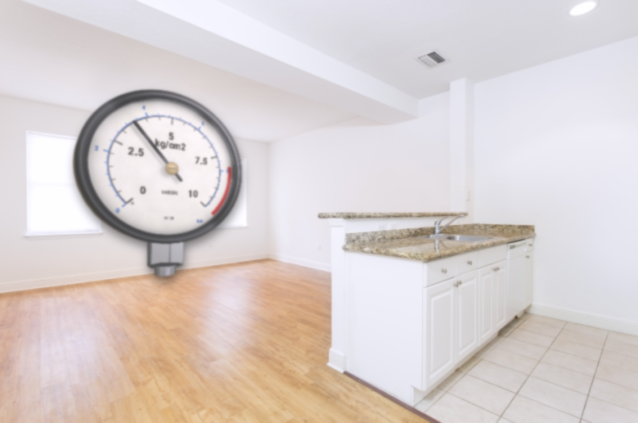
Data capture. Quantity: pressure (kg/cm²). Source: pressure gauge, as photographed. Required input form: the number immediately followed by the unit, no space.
3.5kg/cm²
